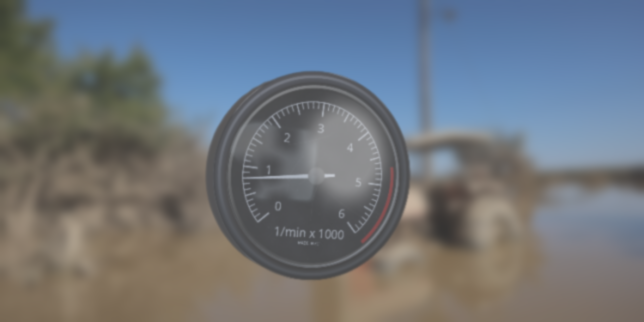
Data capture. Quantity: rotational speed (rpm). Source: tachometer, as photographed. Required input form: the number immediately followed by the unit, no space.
800rpm
